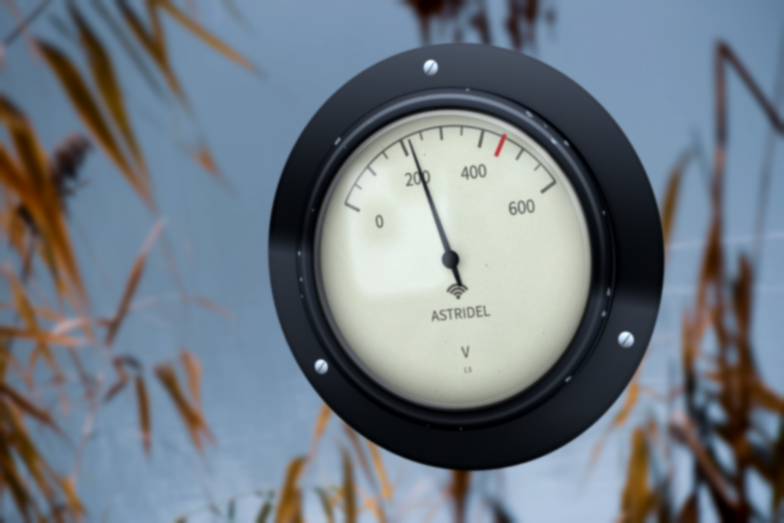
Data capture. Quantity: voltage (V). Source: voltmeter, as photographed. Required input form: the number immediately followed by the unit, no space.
225V
